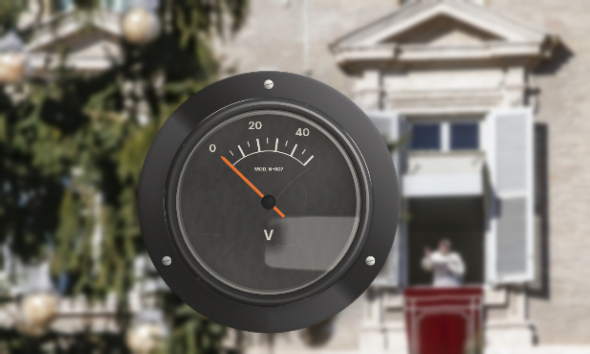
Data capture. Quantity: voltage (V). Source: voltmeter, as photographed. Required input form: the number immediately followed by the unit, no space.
0V
